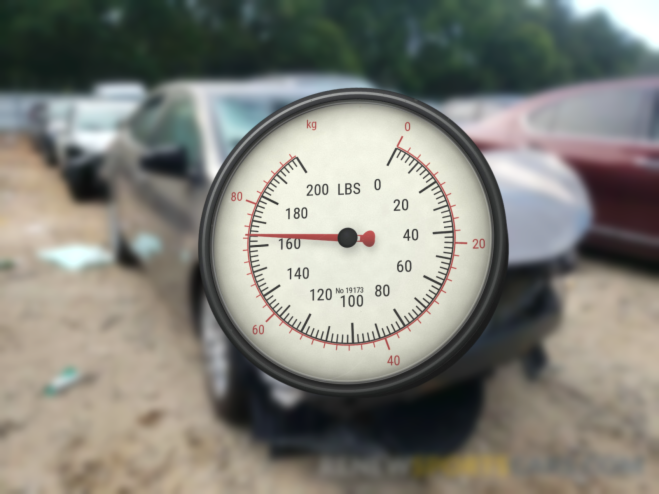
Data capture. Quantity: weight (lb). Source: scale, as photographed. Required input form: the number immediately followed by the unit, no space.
164lb
